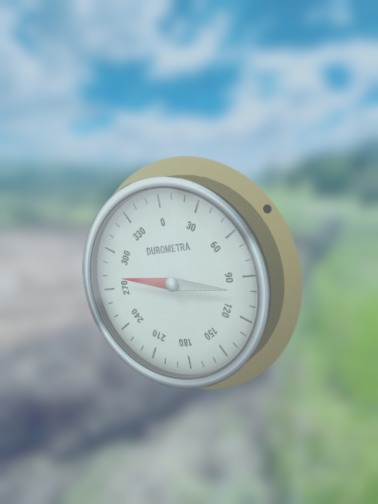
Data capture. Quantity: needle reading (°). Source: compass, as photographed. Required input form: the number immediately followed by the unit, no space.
280°
